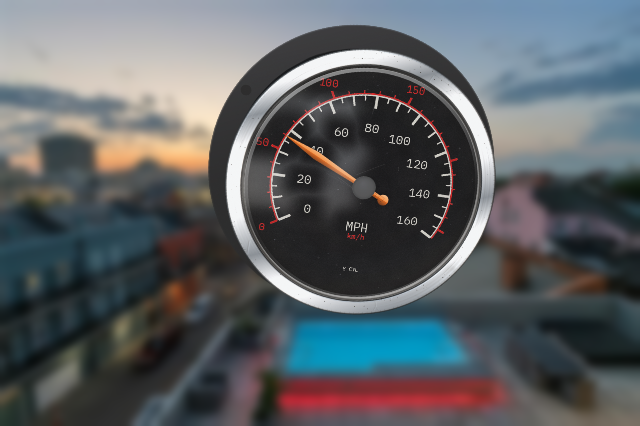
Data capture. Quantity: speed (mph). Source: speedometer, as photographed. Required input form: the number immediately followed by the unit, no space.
37.5mph
